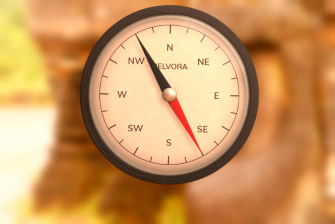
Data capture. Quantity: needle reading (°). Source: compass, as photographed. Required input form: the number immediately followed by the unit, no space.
150°
